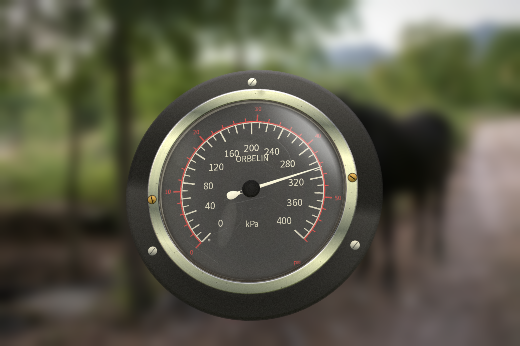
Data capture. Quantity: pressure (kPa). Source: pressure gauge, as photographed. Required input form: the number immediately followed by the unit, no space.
310kPa
